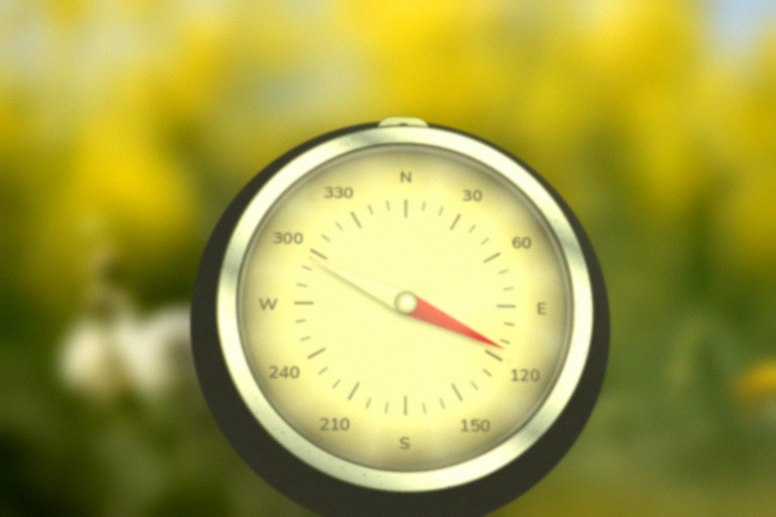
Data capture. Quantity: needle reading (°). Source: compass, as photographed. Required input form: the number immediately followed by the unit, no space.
115°
